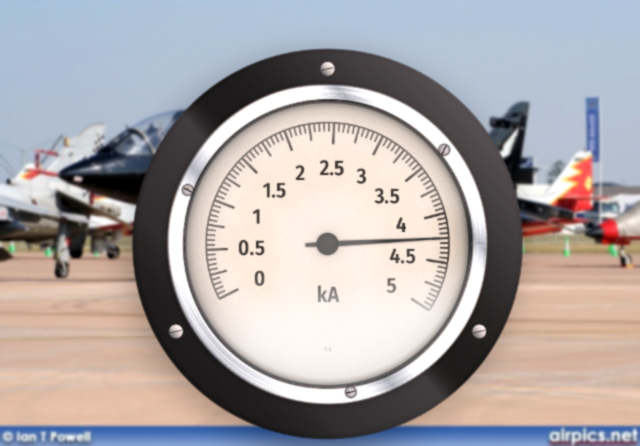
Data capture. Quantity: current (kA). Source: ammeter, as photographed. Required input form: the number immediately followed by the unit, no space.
4.25kA
